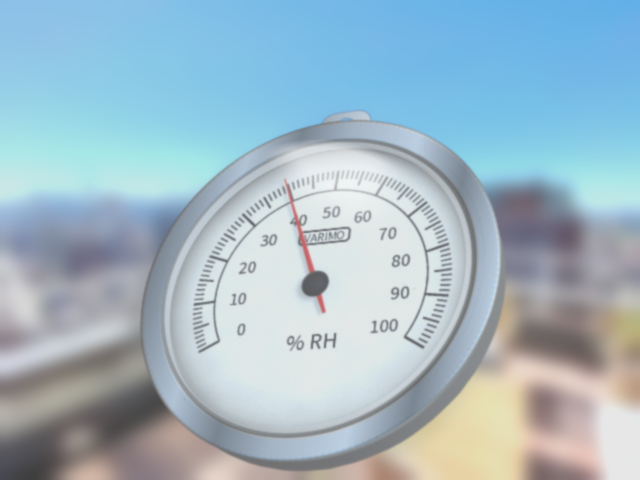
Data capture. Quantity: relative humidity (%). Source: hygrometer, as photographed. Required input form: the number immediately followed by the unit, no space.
40%
